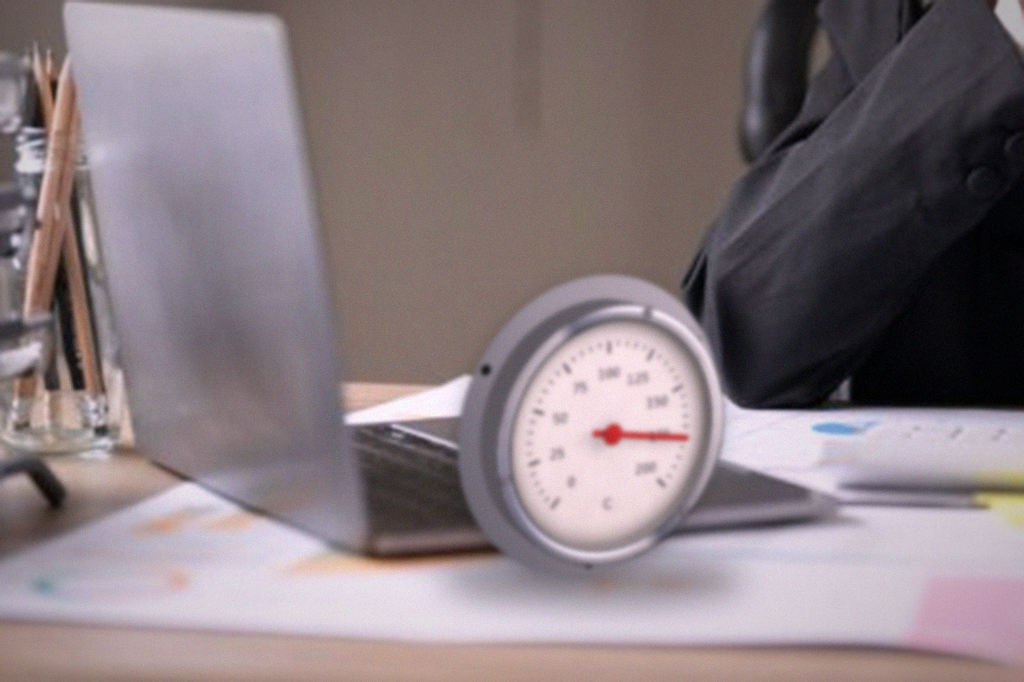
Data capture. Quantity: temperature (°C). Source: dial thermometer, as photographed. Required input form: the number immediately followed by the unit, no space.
175°C
